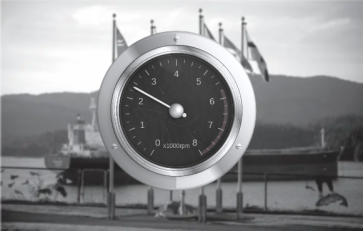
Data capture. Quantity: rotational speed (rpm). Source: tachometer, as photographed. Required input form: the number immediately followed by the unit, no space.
2375rpm
